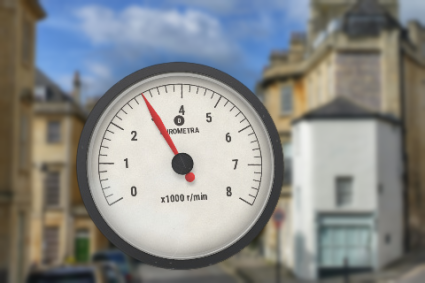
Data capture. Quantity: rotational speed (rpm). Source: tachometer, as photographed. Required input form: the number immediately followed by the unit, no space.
3000rpm
